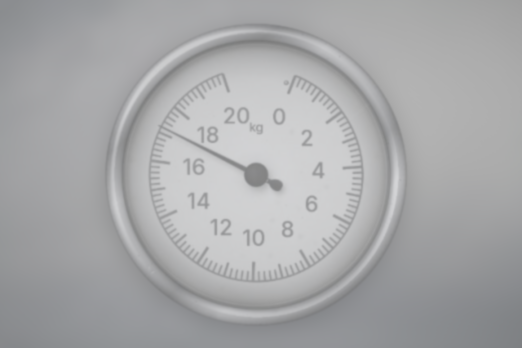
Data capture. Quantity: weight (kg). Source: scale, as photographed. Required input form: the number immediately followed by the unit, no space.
17.2kg
